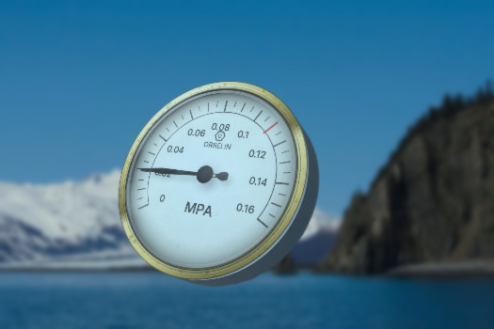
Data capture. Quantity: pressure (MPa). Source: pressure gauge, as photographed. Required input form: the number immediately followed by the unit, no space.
0.02MPa
